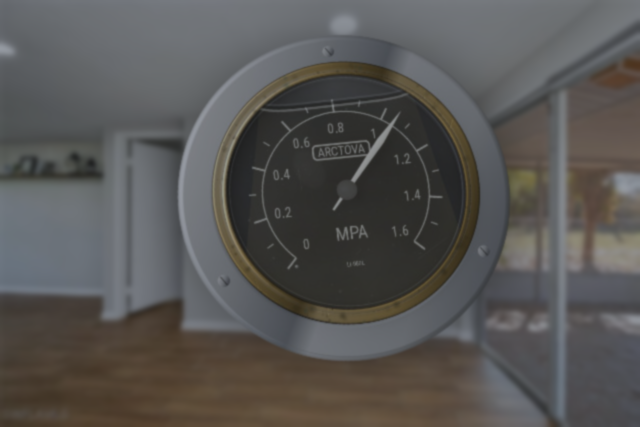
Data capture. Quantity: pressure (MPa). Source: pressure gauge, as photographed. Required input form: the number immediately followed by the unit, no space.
1.05MPa
